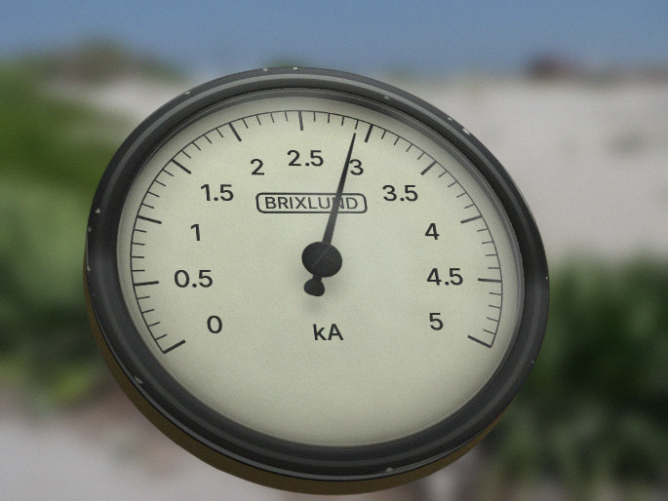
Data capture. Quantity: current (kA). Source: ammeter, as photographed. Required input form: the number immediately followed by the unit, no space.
2.9kA
